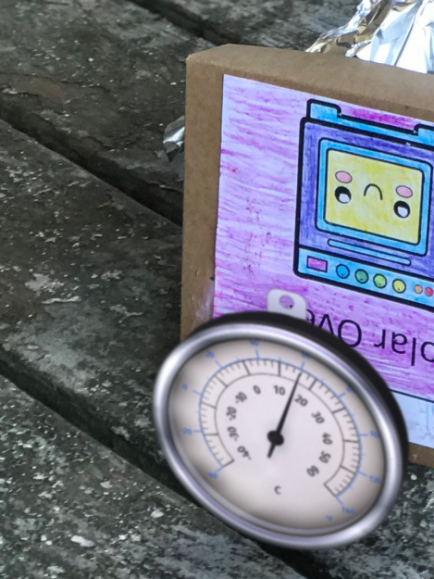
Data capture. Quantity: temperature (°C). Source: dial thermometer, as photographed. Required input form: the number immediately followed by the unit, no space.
16°C
